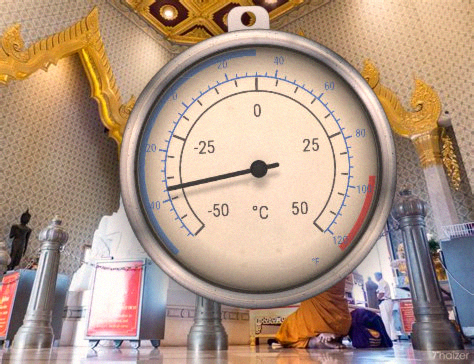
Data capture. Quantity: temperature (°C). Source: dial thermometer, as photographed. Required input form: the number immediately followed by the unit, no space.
-37.5°C
